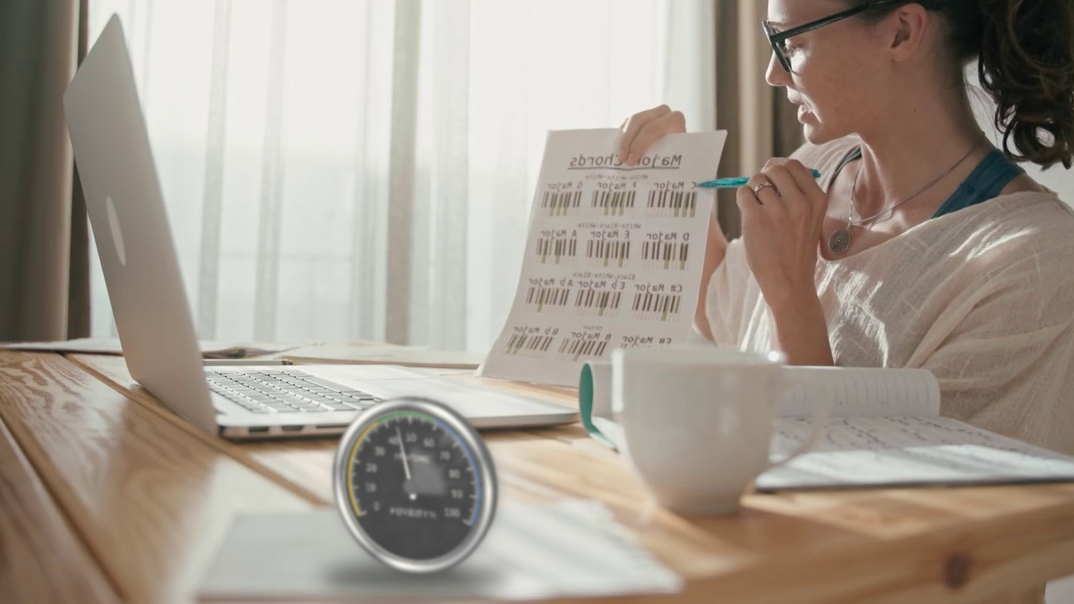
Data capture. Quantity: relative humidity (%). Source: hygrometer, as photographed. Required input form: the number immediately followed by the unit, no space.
45%
